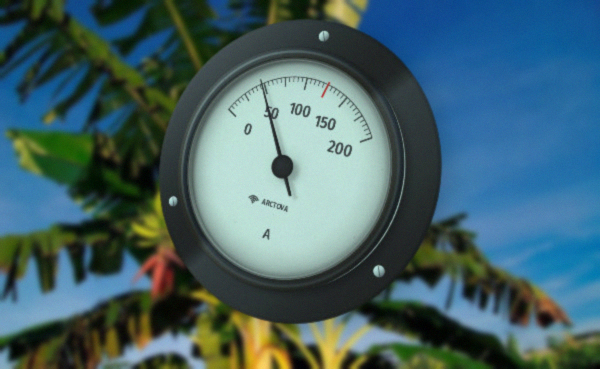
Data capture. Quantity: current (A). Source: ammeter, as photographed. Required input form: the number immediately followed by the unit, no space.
50A
